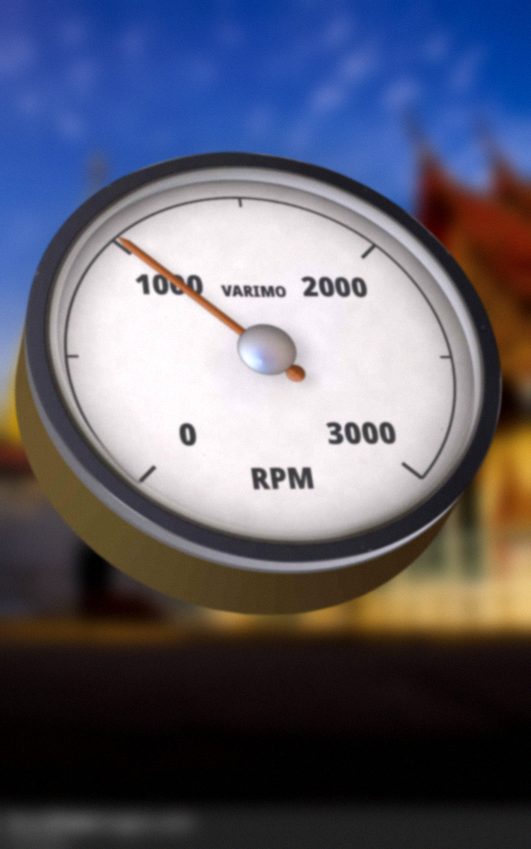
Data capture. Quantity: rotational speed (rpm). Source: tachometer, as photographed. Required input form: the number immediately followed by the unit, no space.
1000rpm
